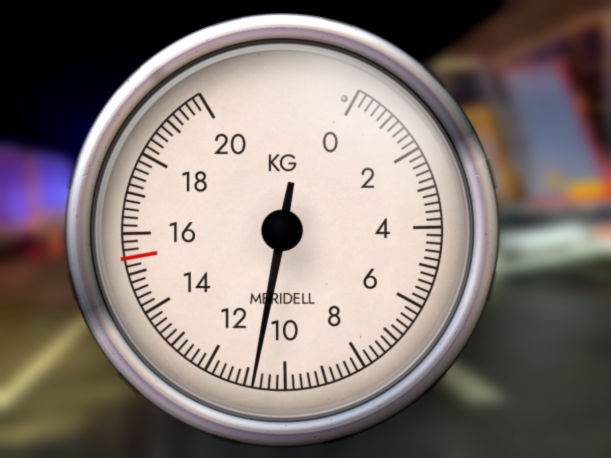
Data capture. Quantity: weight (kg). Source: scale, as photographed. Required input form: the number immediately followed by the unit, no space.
10.8kg
